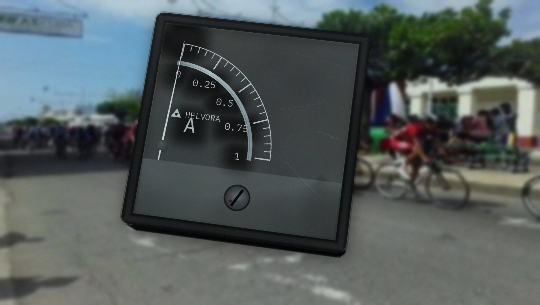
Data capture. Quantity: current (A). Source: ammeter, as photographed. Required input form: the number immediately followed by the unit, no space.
0A
